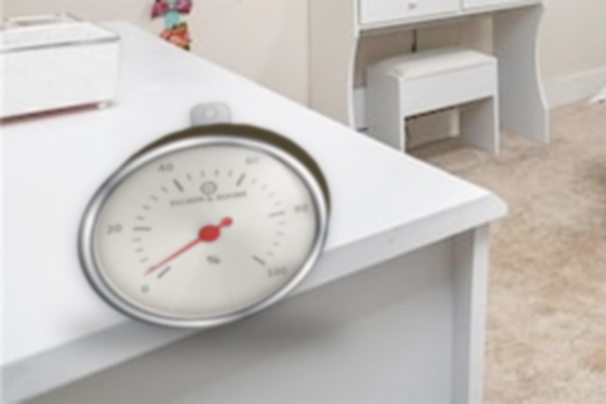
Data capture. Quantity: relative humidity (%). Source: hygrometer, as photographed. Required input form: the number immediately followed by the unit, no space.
4%
